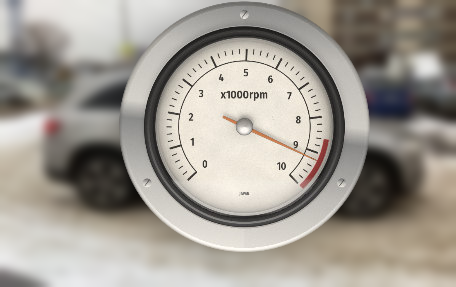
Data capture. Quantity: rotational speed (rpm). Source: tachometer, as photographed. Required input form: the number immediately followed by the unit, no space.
9200rpm
